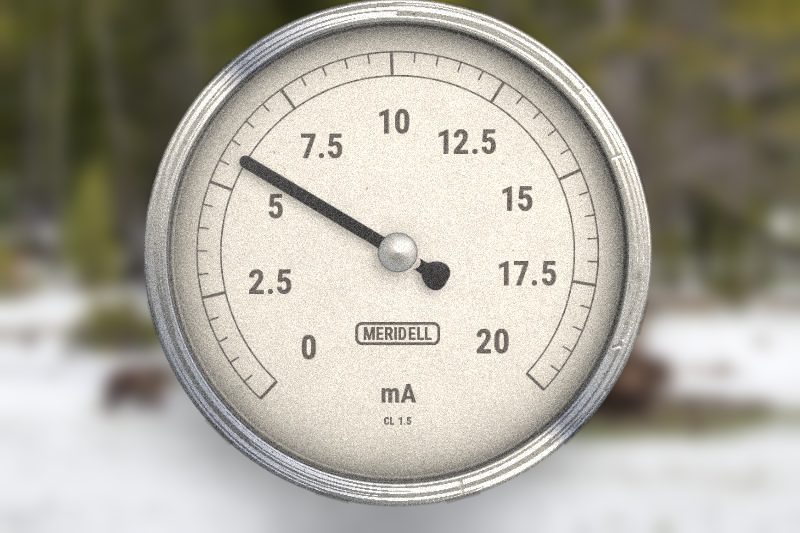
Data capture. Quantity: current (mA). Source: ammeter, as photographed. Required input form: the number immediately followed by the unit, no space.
5.75mA
